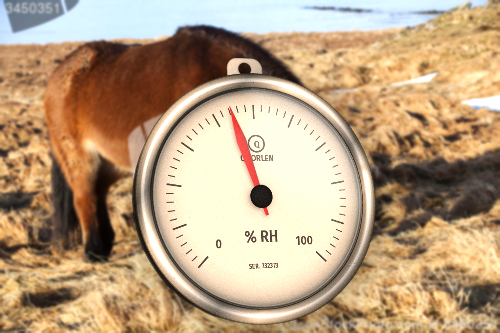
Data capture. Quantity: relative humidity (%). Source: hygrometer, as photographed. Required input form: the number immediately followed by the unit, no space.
44%
